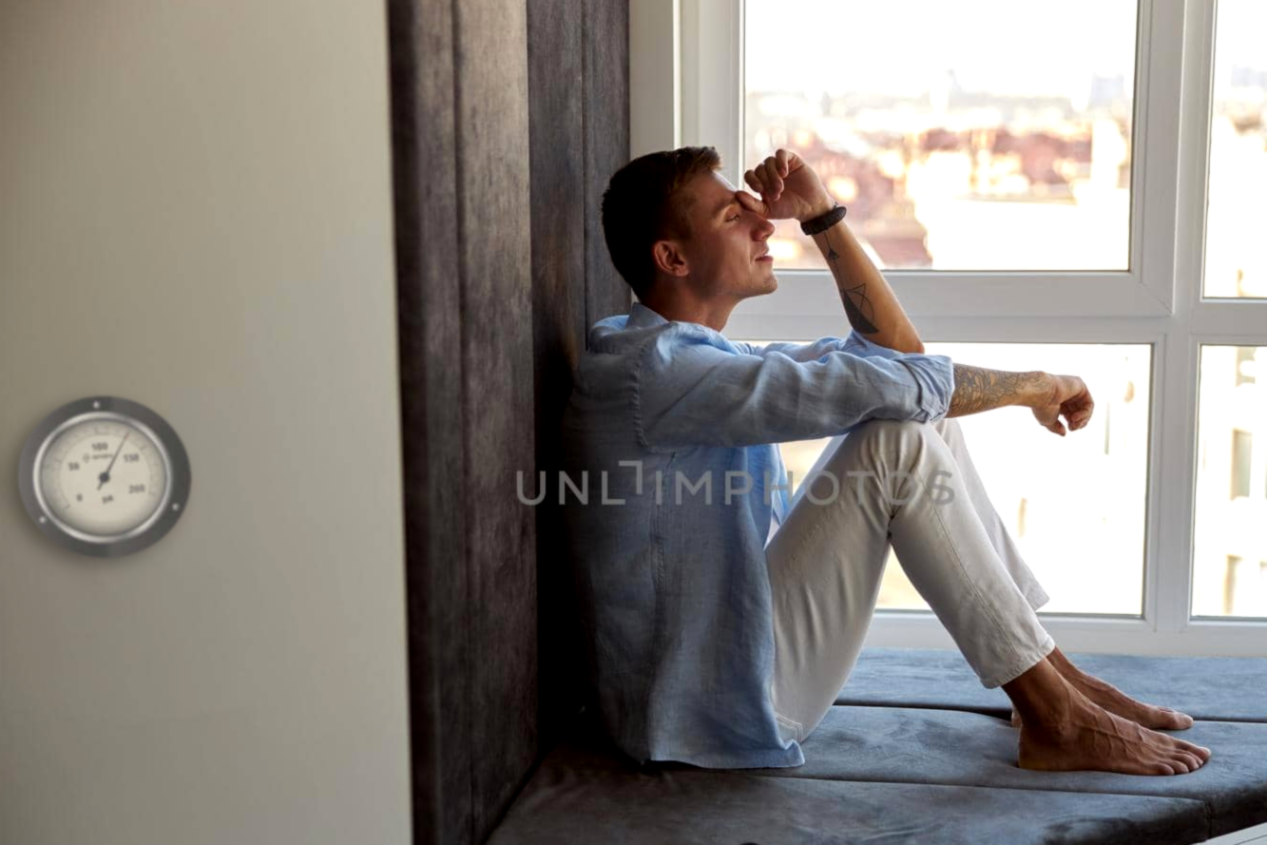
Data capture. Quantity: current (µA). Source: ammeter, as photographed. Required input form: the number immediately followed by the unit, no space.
130µA
